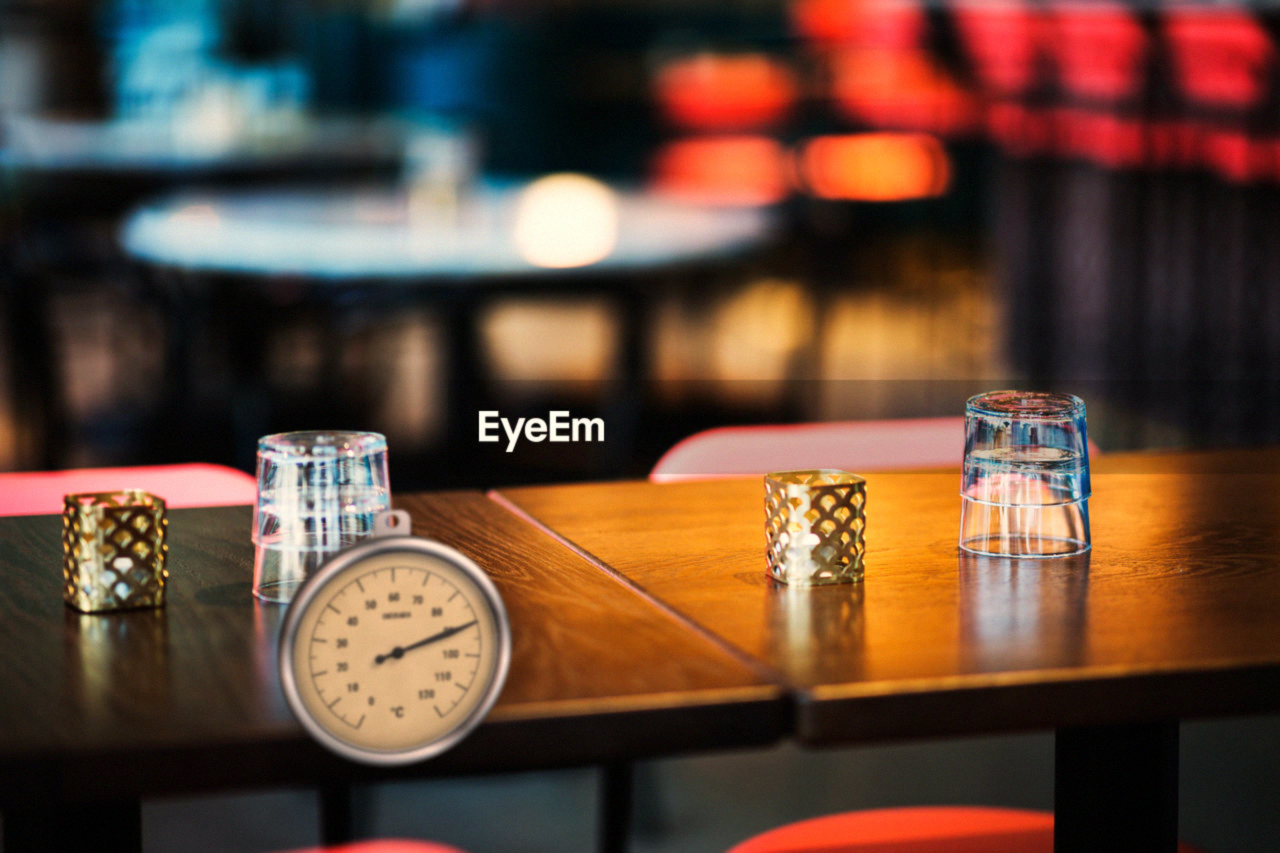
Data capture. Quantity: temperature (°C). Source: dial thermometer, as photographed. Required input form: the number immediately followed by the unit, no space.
90°C
